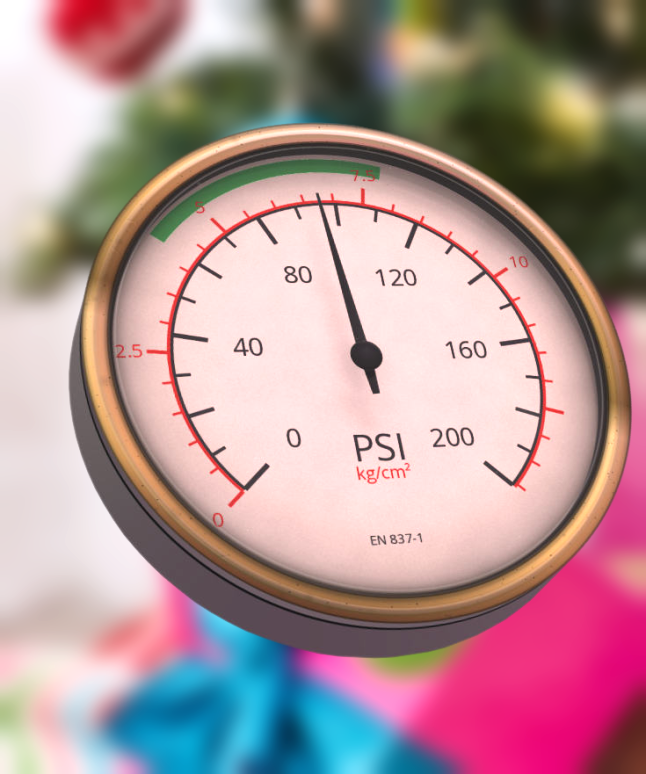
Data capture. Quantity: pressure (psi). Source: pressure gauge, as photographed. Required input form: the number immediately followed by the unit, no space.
95psi
